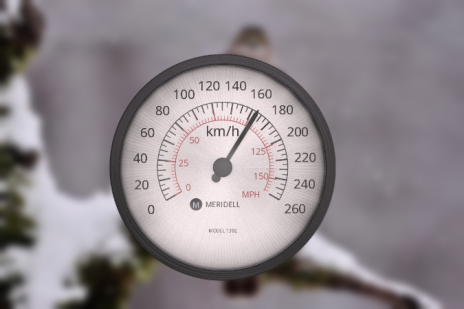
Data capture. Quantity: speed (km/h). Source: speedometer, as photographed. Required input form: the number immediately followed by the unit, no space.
165km/h
